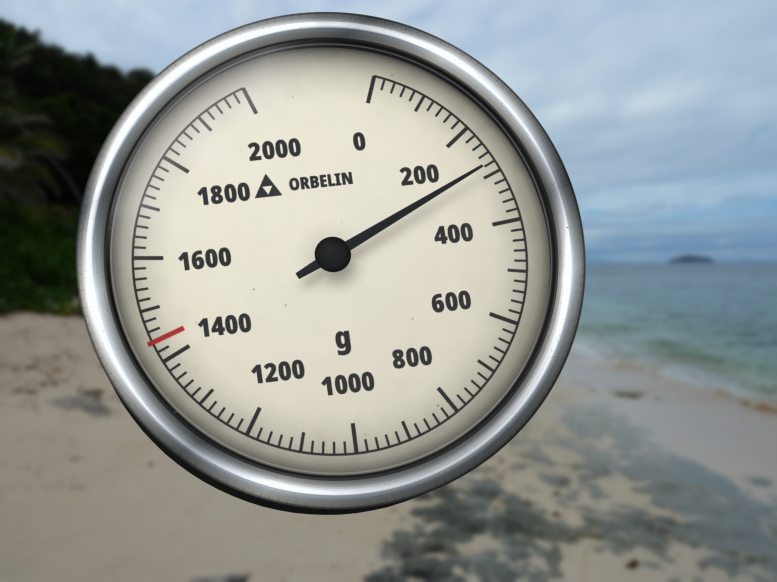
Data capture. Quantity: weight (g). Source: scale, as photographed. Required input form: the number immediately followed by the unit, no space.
280g
